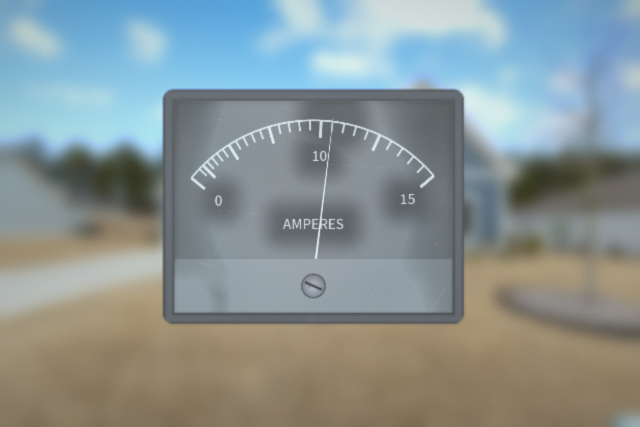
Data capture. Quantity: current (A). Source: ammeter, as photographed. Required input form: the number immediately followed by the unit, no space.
10.5A
